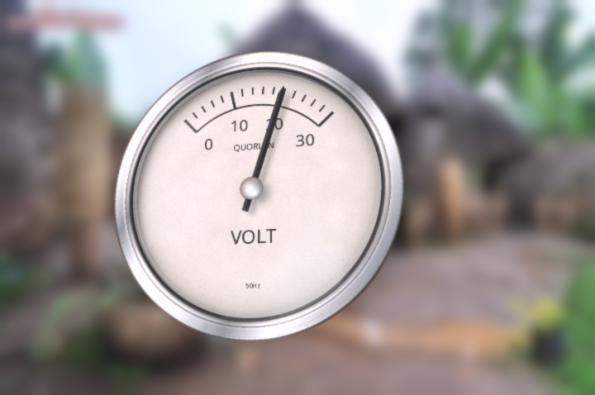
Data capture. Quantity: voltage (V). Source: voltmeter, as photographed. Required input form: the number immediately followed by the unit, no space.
20V
